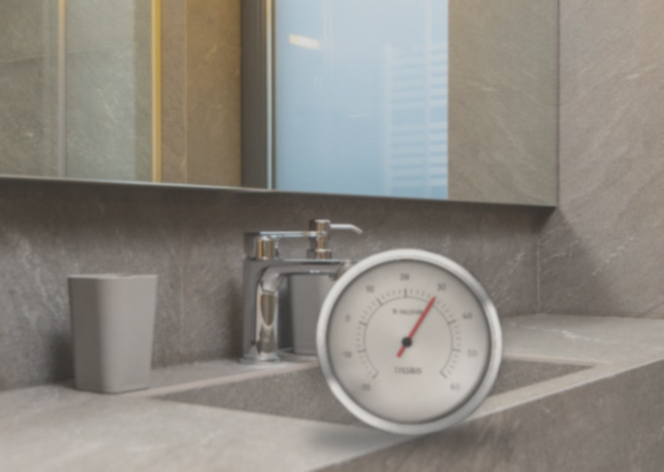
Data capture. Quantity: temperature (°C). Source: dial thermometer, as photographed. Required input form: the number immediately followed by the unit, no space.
30°C
